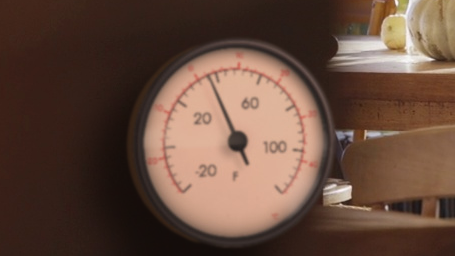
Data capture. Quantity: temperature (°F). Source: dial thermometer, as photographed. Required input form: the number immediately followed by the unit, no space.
36°F
